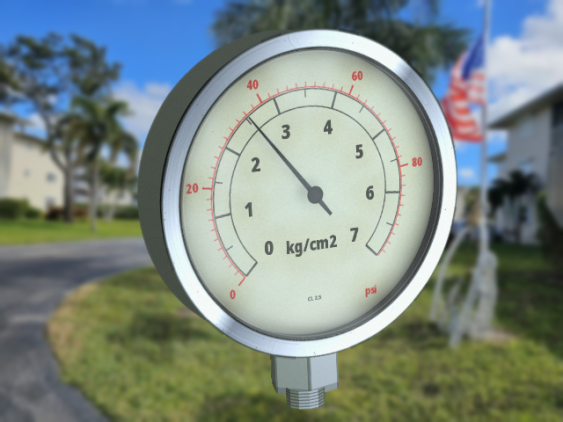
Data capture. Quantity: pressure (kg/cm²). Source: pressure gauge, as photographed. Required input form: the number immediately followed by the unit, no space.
2.5kg/cm²
